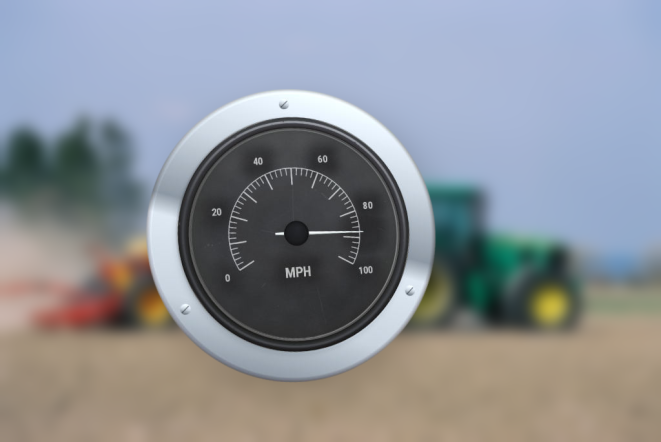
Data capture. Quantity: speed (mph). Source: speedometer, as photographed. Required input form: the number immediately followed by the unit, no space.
88mph
